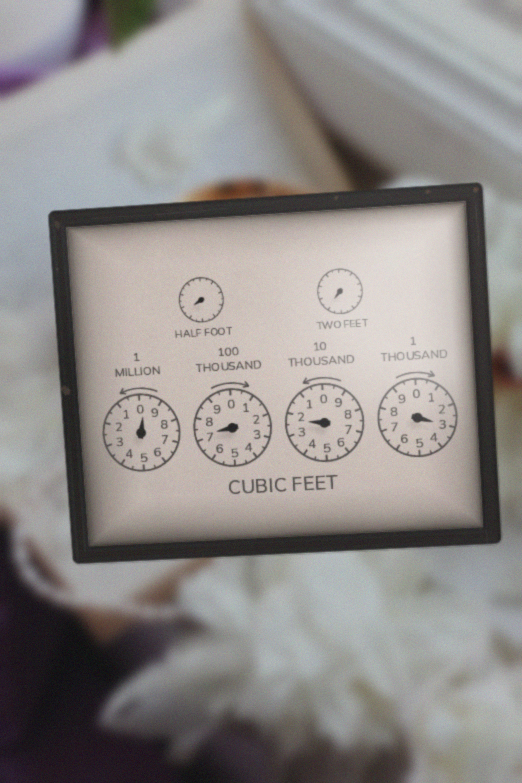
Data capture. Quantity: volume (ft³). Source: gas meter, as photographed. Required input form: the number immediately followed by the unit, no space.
972300ft³
